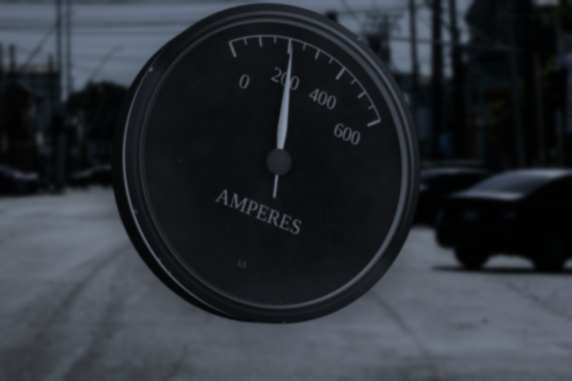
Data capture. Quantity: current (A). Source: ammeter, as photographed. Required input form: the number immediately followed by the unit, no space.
200A
